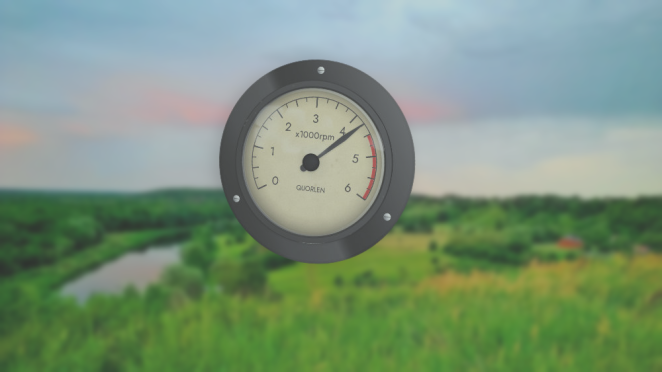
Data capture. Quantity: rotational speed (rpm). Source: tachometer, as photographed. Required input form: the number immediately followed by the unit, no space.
4250rpm
